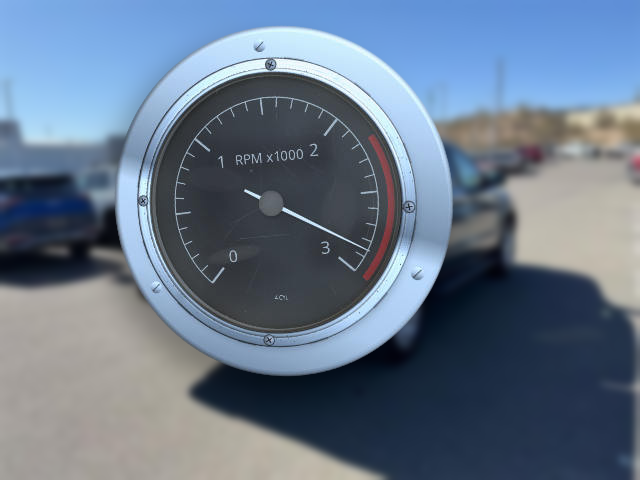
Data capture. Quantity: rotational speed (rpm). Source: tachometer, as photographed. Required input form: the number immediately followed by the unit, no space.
2850rpm
